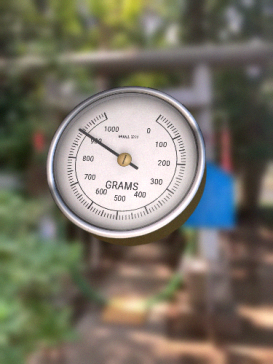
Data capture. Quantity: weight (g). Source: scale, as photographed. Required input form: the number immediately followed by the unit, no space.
900g
